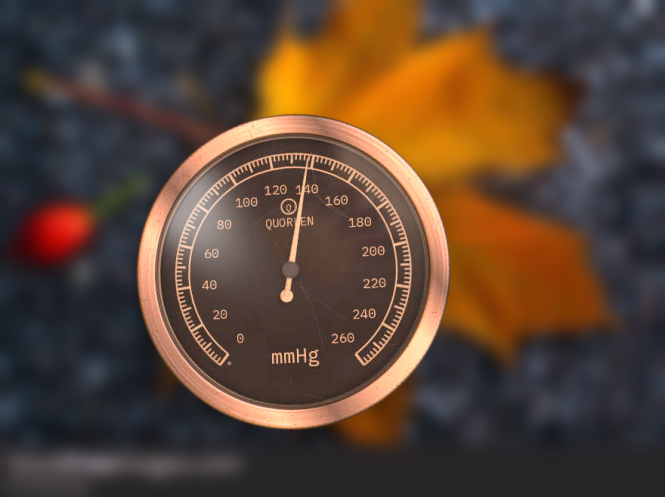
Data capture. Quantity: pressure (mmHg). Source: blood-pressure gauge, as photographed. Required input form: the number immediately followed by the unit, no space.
138mmHg
